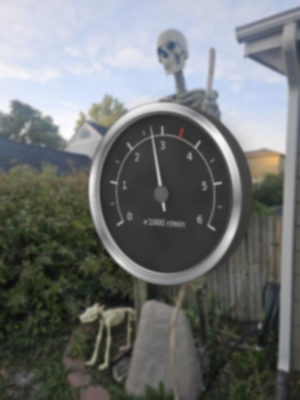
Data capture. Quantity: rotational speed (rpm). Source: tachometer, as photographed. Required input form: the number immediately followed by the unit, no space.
2750rpm
